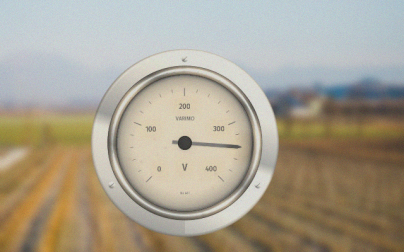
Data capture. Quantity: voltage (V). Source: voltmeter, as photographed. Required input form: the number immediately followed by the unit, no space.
340V
